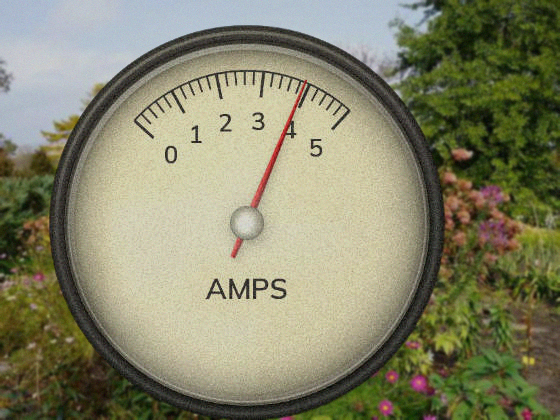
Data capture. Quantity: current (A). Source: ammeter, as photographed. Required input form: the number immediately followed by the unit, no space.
3.9A
